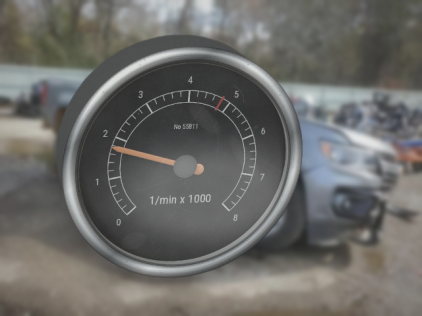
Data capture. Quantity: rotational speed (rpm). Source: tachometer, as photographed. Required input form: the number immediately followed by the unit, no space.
1800rpm
